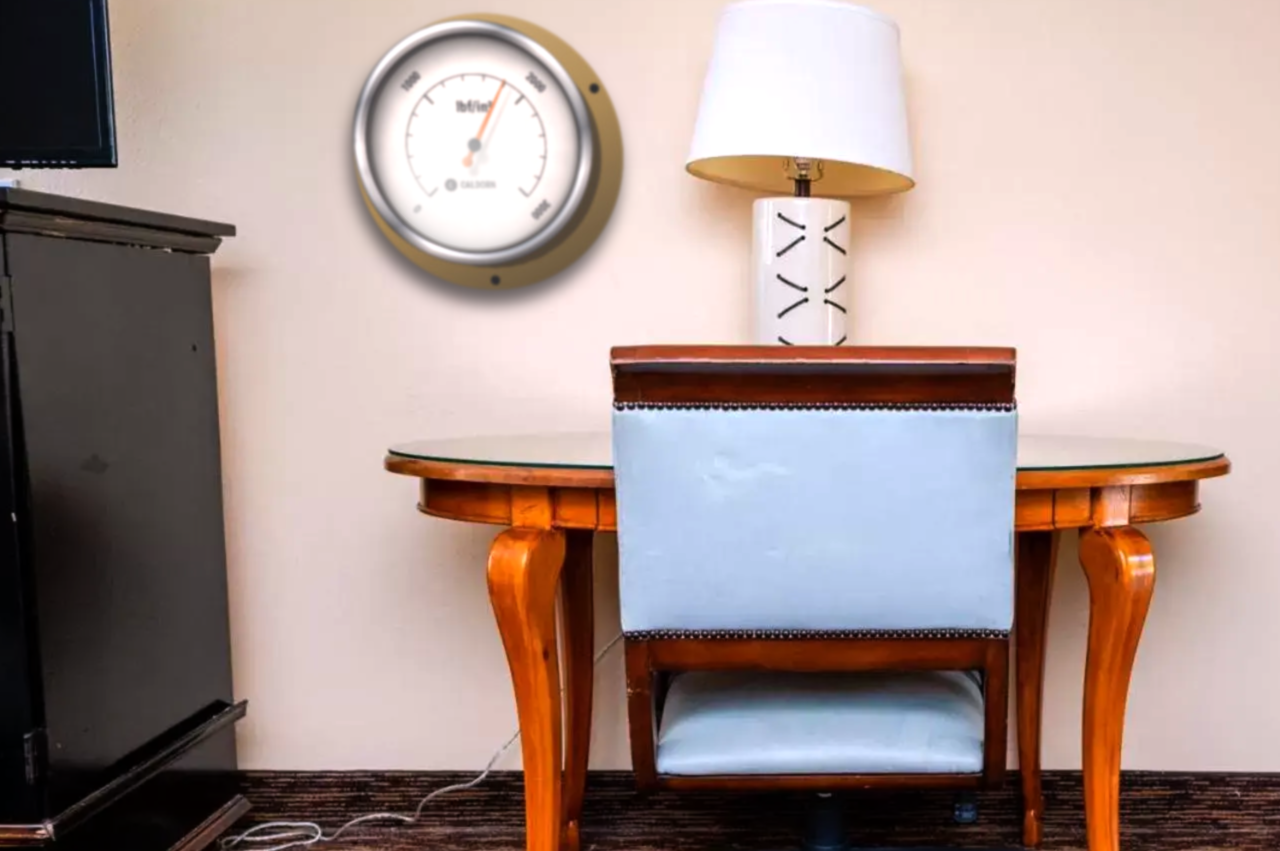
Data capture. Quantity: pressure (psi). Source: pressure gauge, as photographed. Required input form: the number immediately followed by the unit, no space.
1800psi
